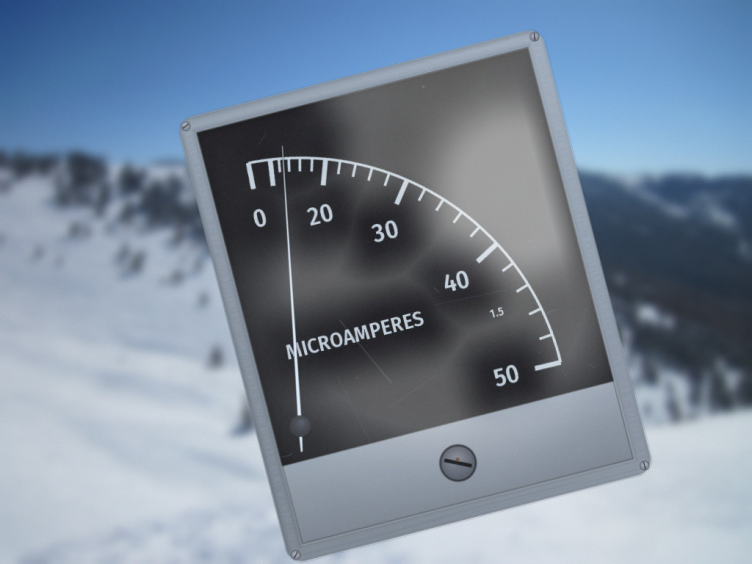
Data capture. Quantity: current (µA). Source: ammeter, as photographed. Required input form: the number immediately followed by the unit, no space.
13µA
